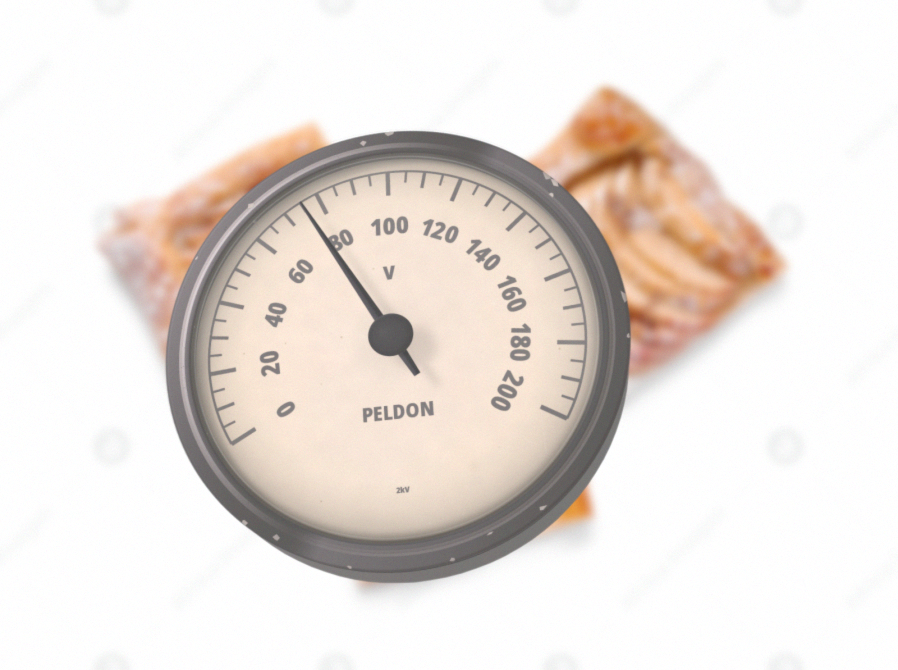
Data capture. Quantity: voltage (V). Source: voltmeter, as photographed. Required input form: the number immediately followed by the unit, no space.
75V
